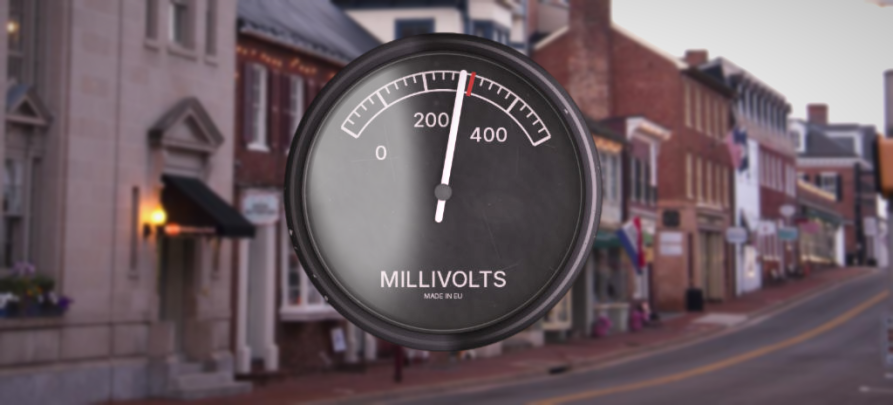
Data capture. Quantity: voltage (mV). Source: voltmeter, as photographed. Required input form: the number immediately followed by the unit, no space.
280mV
